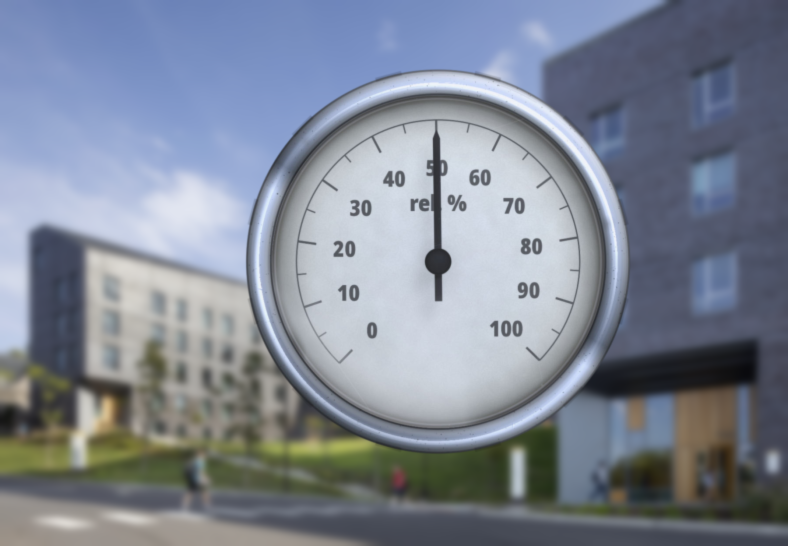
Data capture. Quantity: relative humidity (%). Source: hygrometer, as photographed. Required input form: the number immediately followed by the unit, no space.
50%
